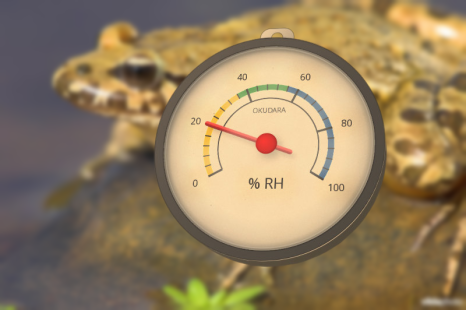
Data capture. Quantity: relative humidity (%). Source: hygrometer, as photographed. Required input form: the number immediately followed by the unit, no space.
20%
